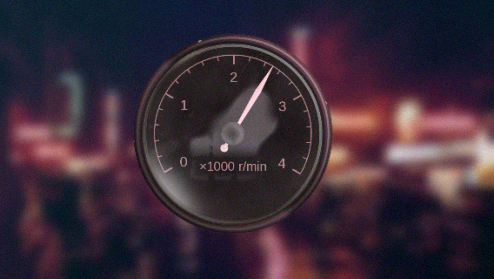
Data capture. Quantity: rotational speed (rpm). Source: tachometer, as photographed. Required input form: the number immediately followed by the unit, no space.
2500rpm
